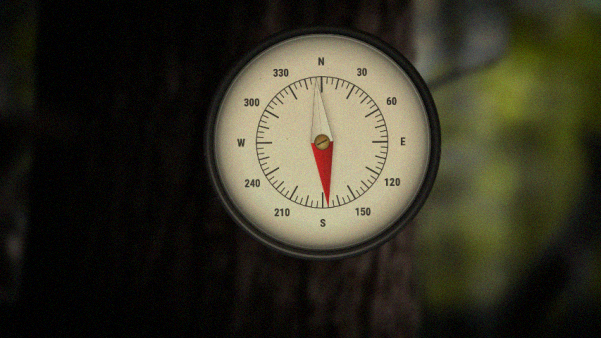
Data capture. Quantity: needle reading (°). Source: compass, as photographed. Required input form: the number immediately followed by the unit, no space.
175°
